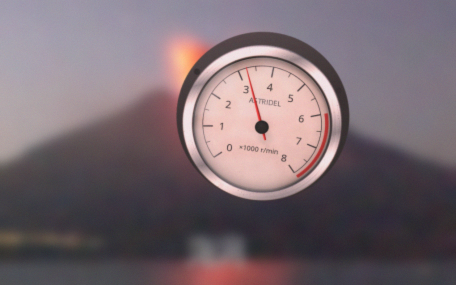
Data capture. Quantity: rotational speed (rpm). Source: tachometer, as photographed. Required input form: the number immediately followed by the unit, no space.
3250rpm
